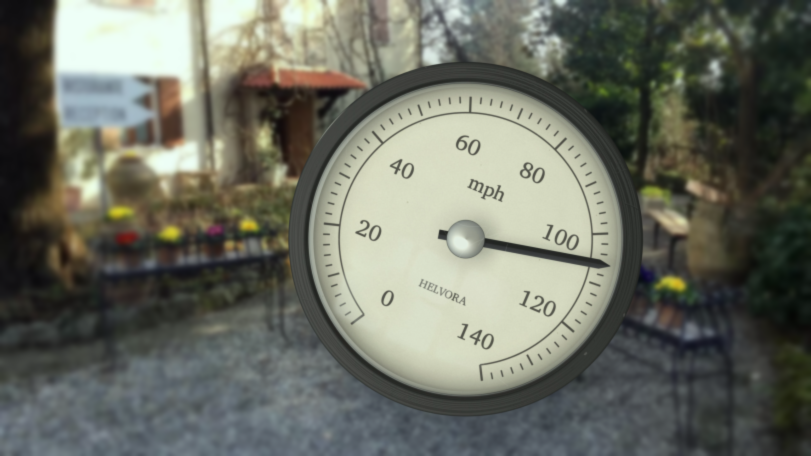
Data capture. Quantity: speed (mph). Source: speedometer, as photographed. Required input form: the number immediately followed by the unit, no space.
106mph
